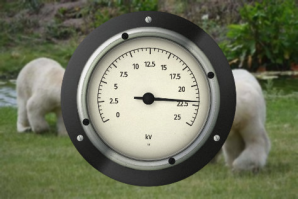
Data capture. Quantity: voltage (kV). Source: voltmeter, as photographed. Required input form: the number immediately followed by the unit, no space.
22kV
